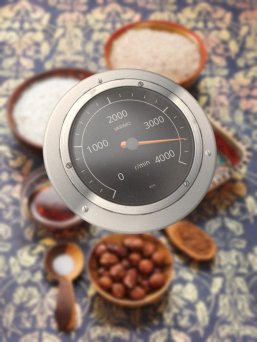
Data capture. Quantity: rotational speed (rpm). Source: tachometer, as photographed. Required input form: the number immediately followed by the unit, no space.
3600rpm
